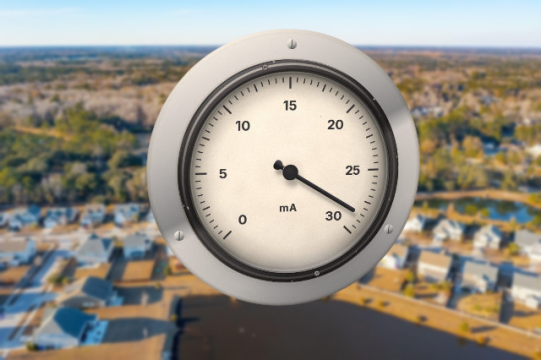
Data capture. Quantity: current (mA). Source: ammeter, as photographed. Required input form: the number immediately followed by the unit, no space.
28.5mA
